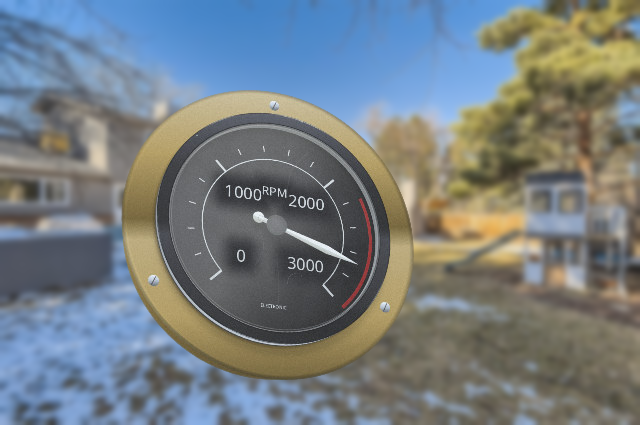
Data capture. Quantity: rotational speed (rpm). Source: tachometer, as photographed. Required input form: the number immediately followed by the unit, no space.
2700rpm
